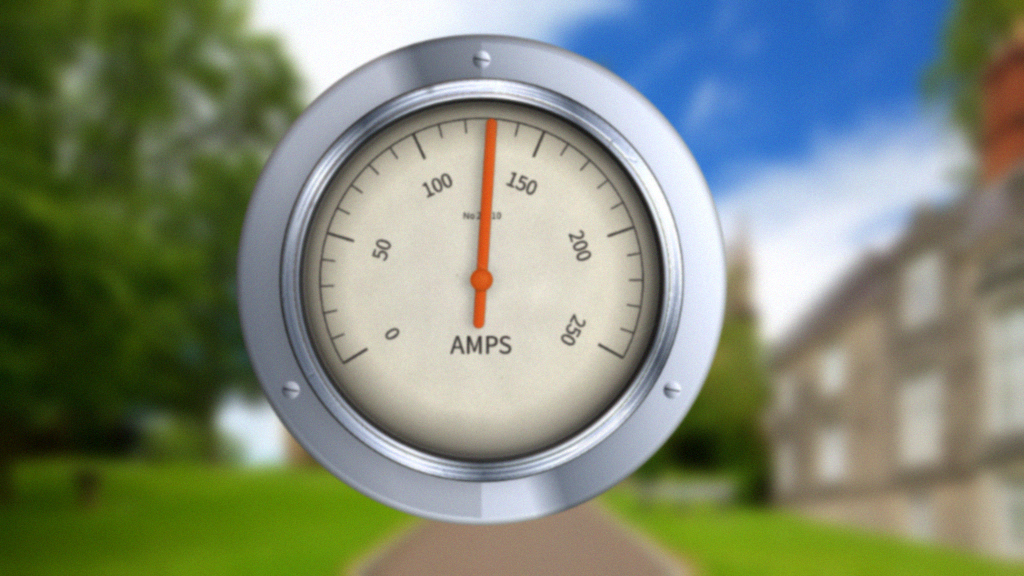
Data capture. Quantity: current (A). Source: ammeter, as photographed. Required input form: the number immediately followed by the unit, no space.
130A
